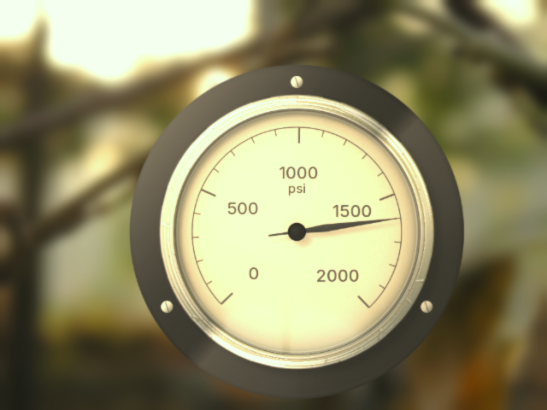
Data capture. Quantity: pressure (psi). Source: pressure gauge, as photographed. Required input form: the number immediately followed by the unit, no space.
1600psi
